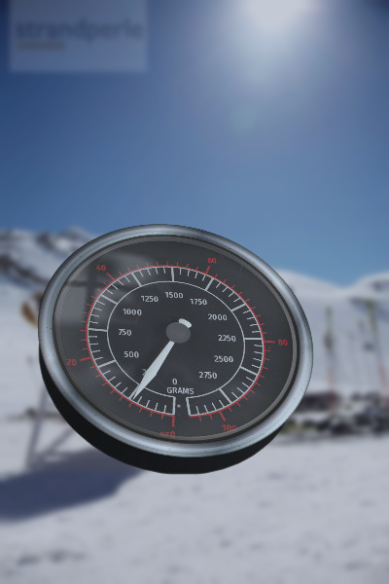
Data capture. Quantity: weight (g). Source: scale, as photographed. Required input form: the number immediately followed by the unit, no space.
225g
